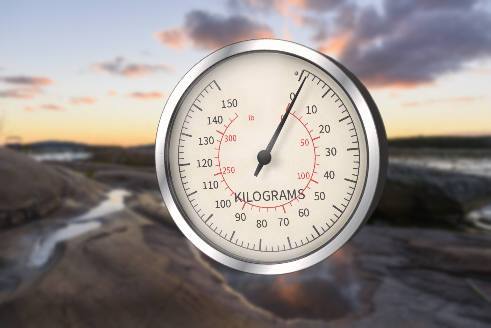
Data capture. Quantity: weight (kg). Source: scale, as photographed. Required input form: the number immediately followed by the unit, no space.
2kg
